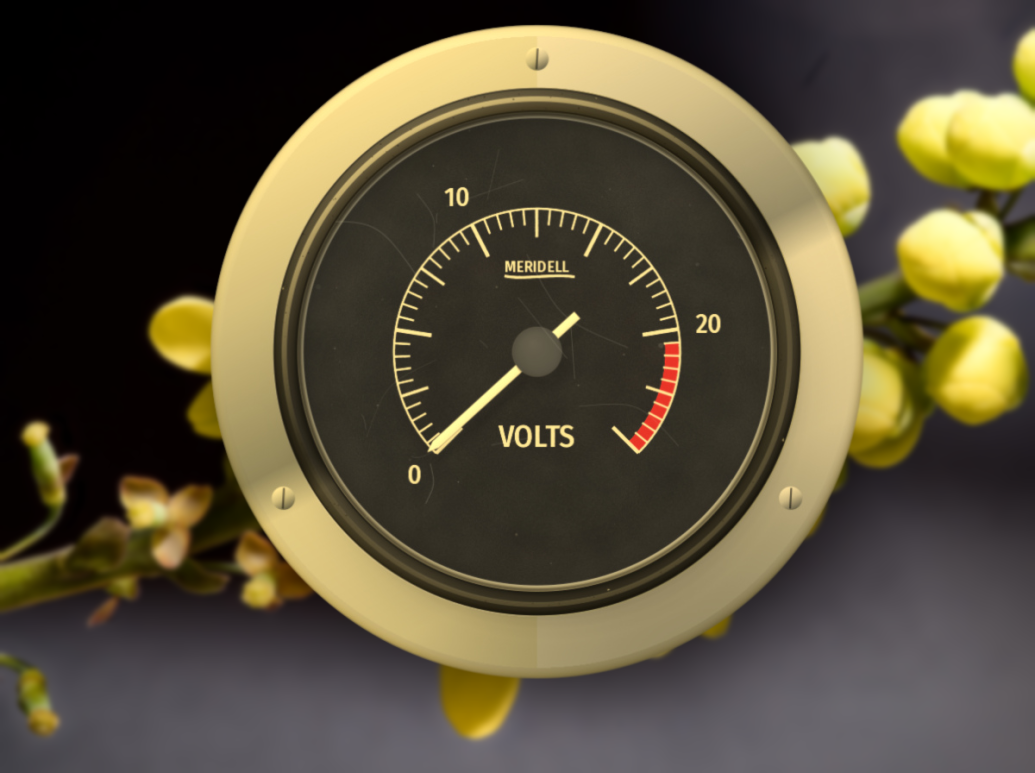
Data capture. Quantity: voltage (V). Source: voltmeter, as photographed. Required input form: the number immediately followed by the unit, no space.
0.25V
